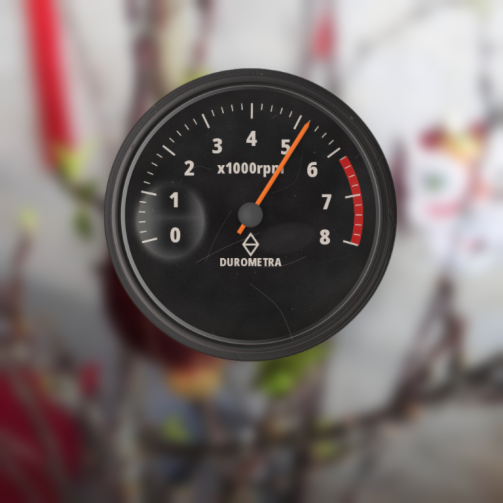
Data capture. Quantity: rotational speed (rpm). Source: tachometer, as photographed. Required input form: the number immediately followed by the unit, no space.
5200rpm
